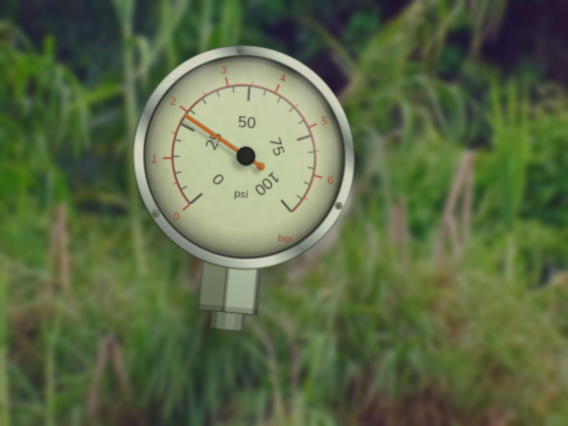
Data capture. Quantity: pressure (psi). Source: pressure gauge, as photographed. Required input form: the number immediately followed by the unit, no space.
27.5psi
